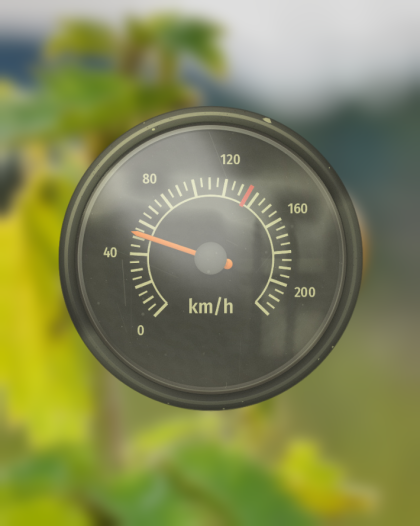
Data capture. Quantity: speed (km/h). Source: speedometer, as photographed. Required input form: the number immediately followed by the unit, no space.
52.5km/h
